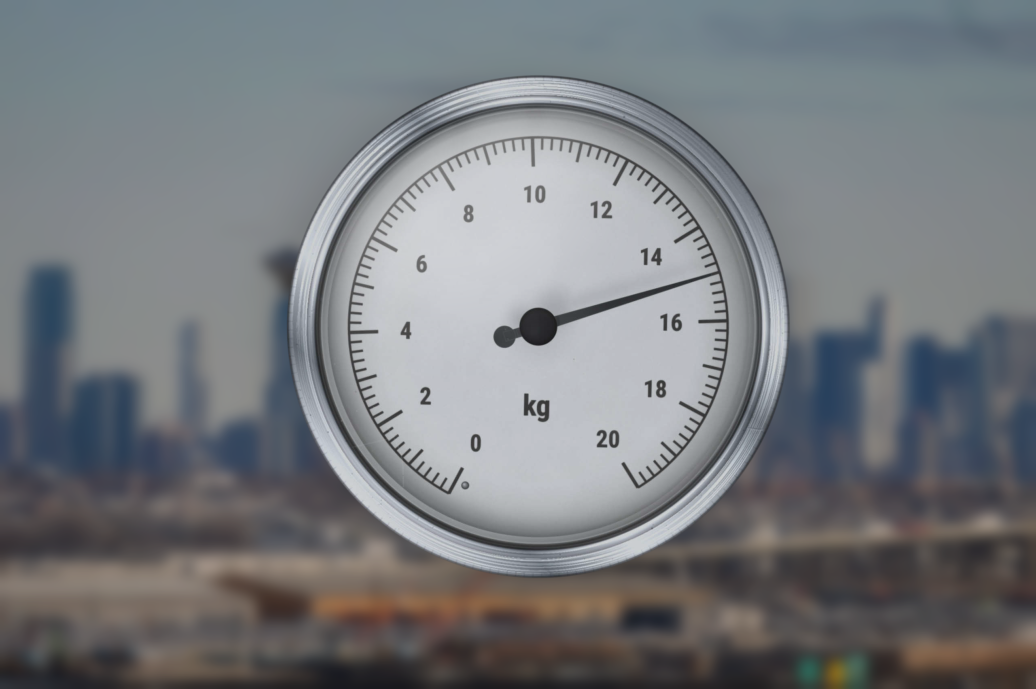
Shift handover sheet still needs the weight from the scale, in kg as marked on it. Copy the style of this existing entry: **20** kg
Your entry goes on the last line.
**15** kg
